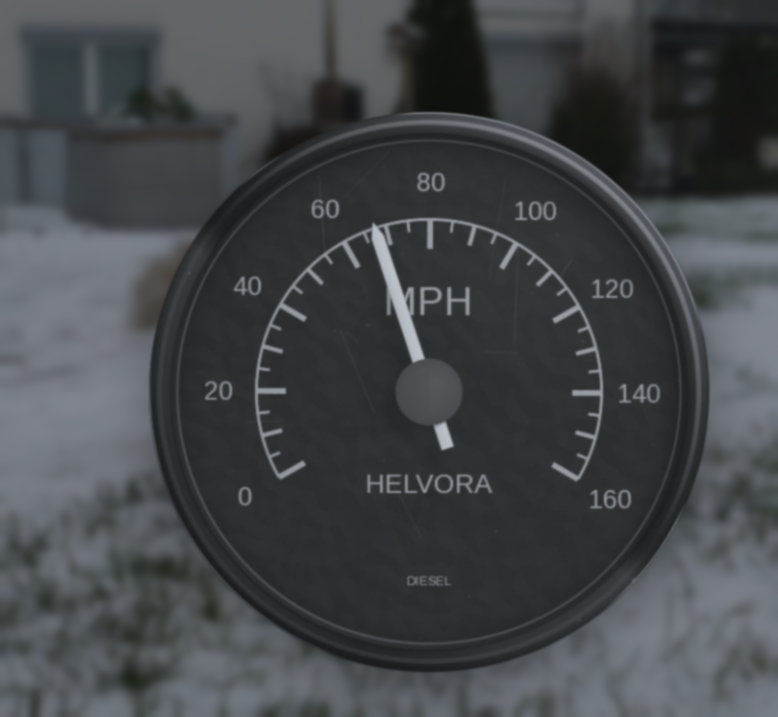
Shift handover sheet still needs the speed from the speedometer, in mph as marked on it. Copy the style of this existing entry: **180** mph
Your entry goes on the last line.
**67.5** mph
